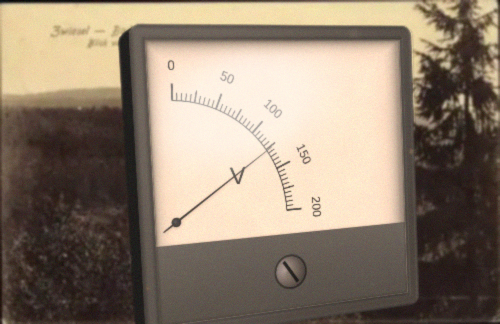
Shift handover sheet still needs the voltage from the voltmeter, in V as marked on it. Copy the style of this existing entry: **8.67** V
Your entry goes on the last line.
**125** V
